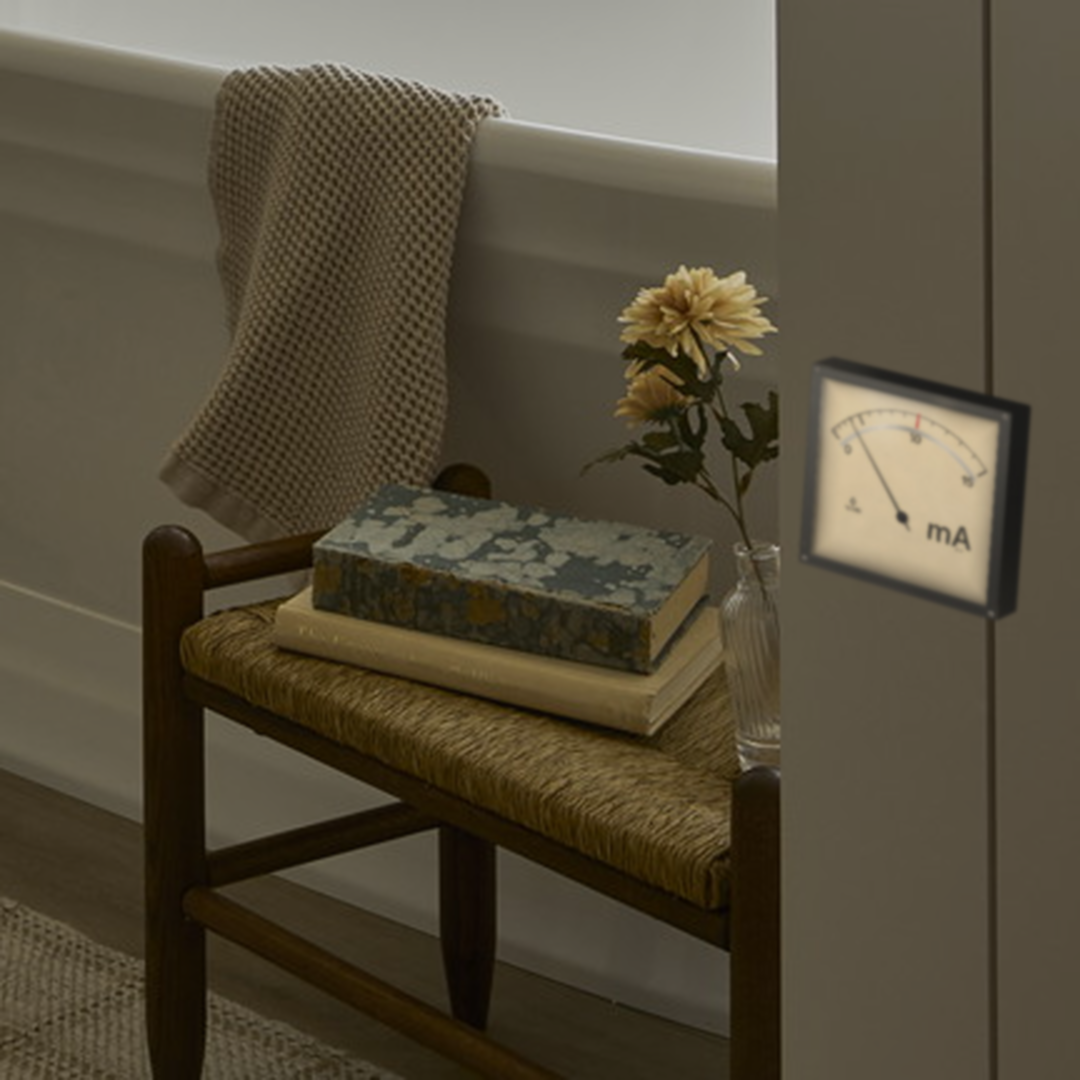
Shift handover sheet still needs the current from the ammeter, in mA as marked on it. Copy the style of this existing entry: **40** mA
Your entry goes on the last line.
**4** mA
